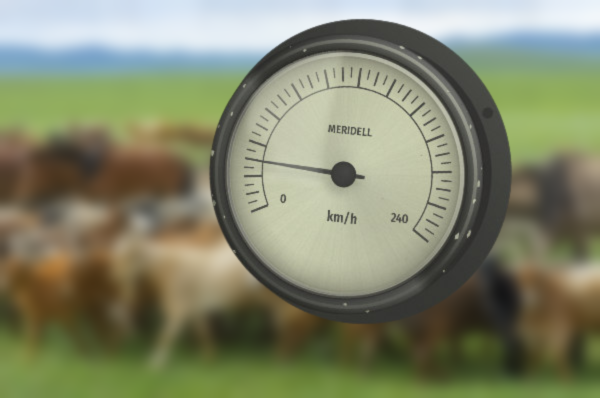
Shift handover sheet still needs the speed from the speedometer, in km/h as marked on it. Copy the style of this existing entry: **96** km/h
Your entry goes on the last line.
**30** km/h
